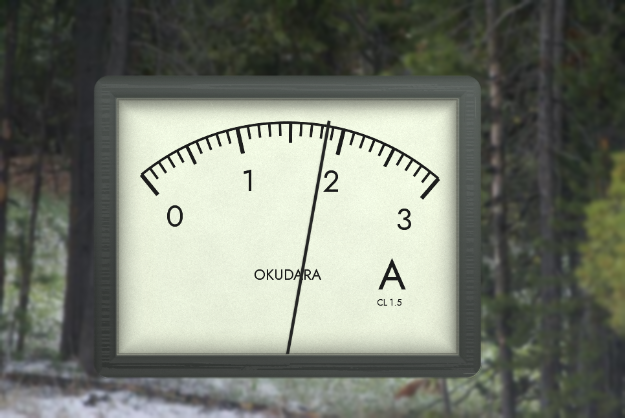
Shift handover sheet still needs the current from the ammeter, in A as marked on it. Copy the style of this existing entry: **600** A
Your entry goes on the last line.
**1.85** A
